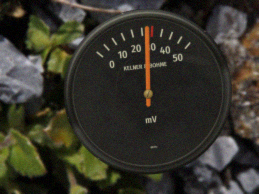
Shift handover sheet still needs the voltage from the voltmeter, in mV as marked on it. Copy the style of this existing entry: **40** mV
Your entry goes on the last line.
**27.5** mV
